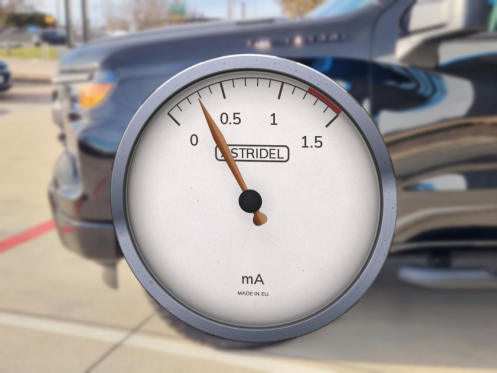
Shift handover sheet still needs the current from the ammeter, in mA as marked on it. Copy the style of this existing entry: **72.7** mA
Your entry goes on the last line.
**0.3** mA
